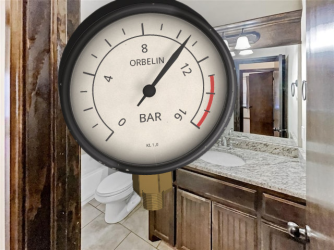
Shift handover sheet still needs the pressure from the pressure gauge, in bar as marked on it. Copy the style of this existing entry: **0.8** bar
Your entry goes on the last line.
**10.5** bar
